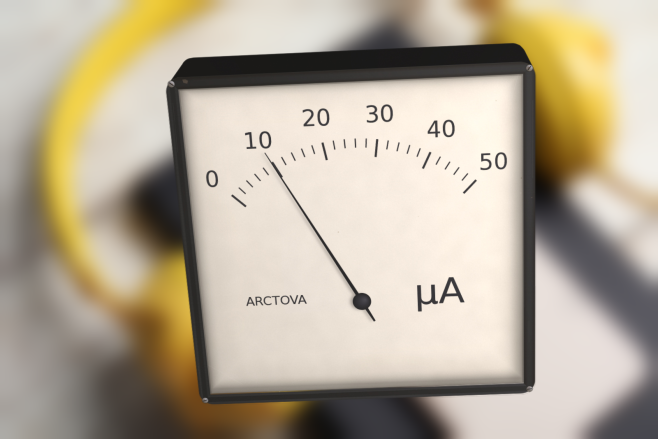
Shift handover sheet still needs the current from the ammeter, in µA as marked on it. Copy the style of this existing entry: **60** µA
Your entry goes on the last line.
**10** µA
